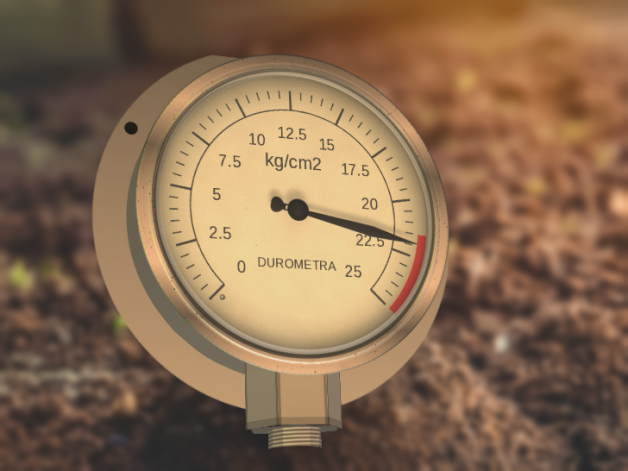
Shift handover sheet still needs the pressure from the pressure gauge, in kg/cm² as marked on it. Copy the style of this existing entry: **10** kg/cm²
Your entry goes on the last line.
**22** kg/cm²
